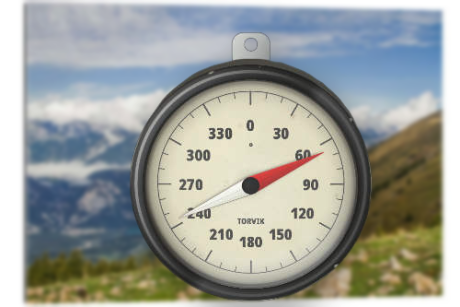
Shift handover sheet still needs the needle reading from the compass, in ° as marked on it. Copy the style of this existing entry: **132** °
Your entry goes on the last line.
**65** °
